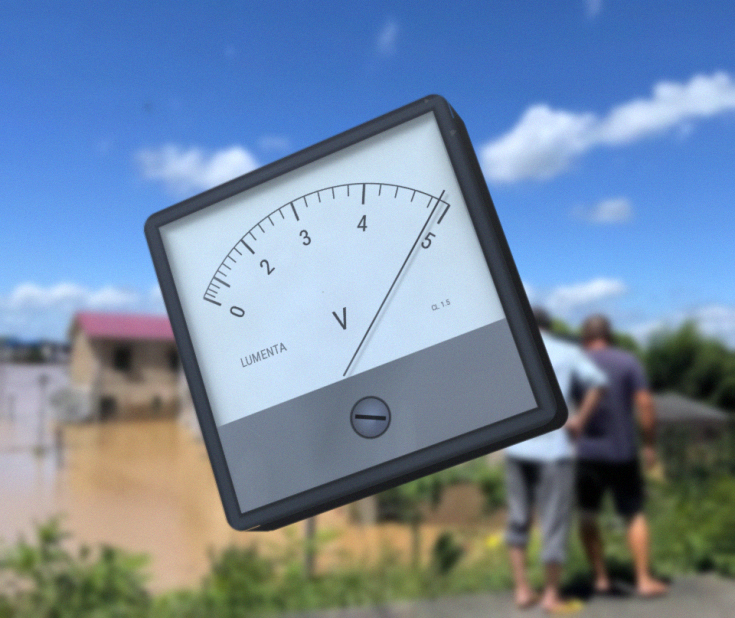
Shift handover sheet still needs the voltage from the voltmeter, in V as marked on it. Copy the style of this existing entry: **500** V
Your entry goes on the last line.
**4.9** V
